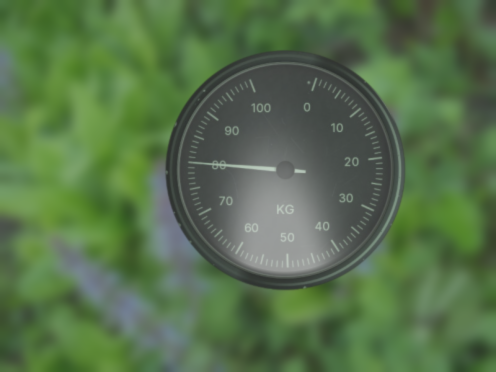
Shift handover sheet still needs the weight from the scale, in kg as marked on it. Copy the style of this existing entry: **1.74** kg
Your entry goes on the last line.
**80** kg
